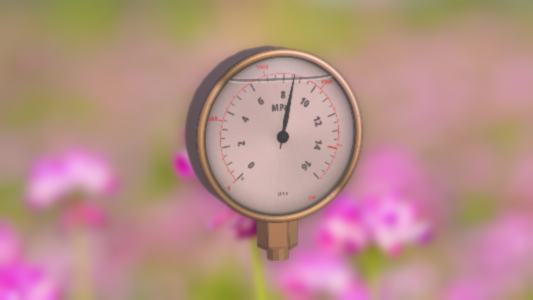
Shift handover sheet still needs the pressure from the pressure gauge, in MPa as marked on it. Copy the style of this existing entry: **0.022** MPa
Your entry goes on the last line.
**8.5** MPa
